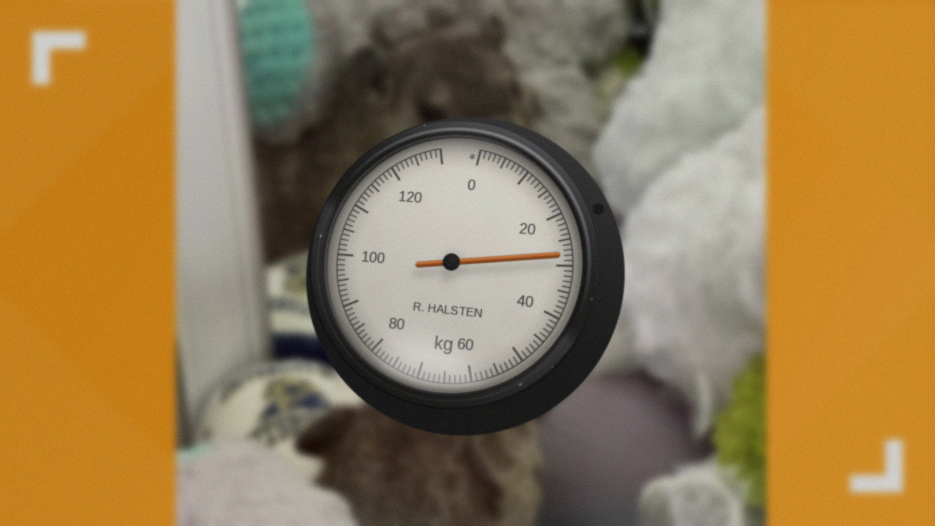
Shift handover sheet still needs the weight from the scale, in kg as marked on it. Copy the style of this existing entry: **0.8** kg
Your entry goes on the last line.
**28** kg
